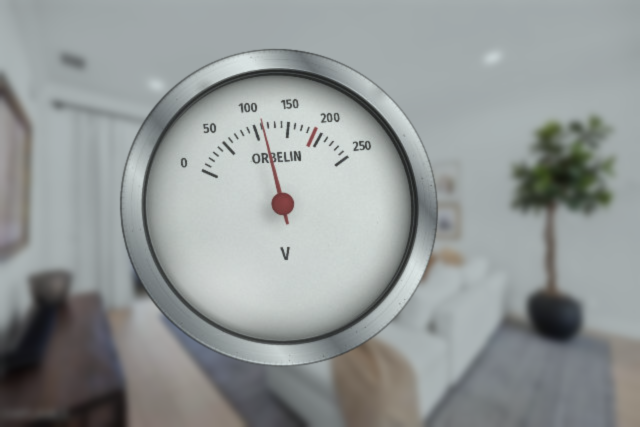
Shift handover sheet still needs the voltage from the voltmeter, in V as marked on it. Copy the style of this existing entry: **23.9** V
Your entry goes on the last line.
**110** V
